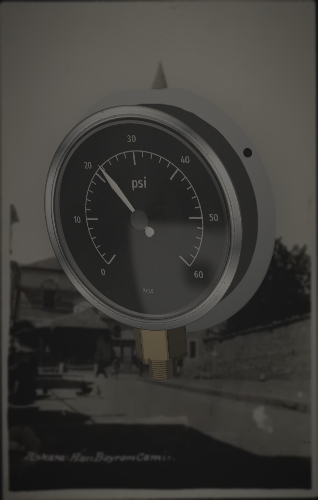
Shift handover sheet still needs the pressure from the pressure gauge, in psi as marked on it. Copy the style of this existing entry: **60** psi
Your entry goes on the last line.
**22** psi
